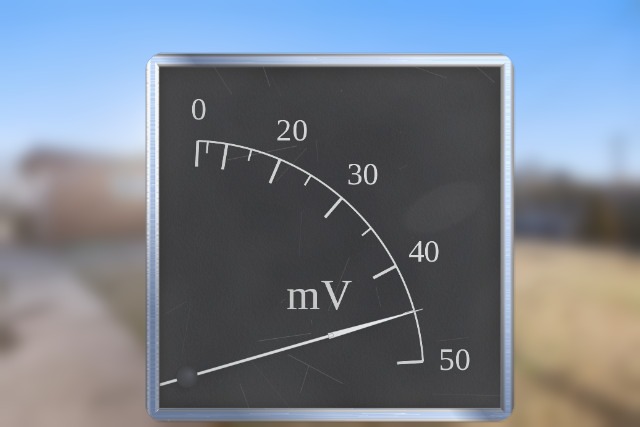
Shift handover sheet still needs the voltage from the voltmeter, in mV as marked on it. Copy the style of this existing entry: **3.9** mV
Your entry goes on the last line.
**45** mV
